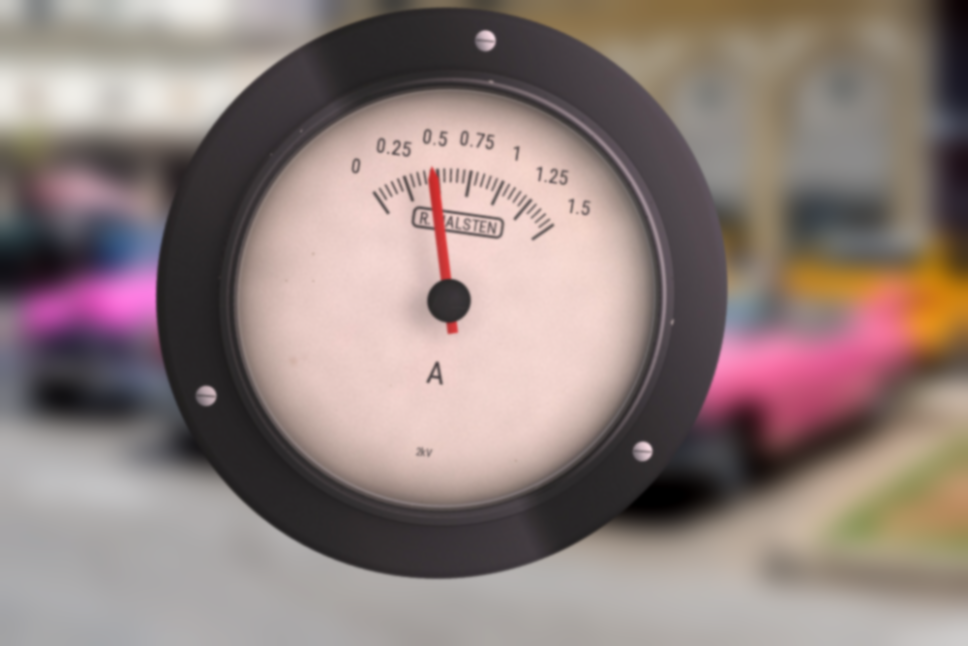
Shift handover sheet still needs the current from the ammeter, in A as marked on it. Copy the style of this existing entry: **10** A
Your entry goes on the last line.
**0.45** A
